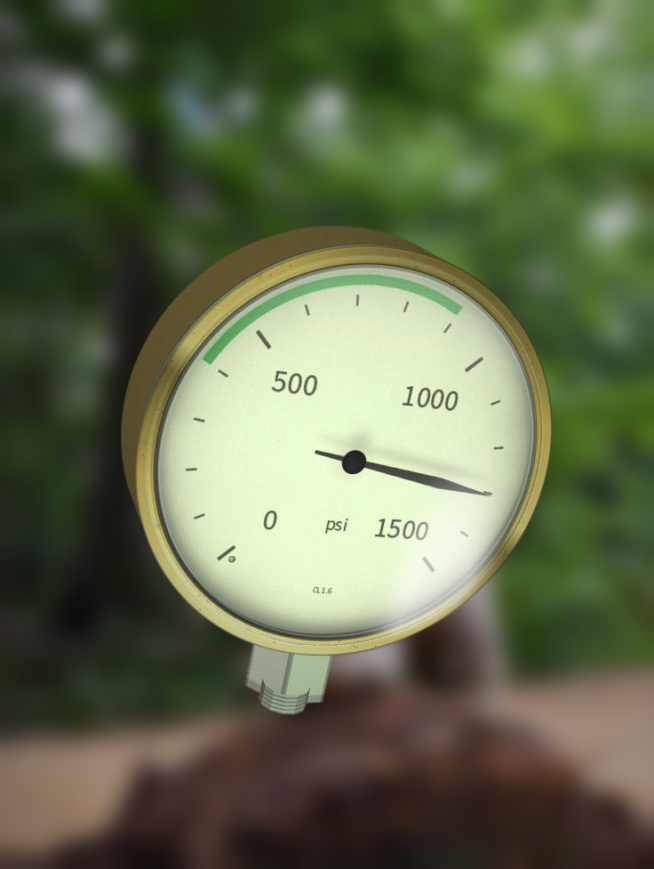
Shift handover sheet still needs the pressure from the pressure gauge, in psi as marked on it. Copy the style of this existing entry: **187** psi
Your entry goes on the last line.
**1300** psi
